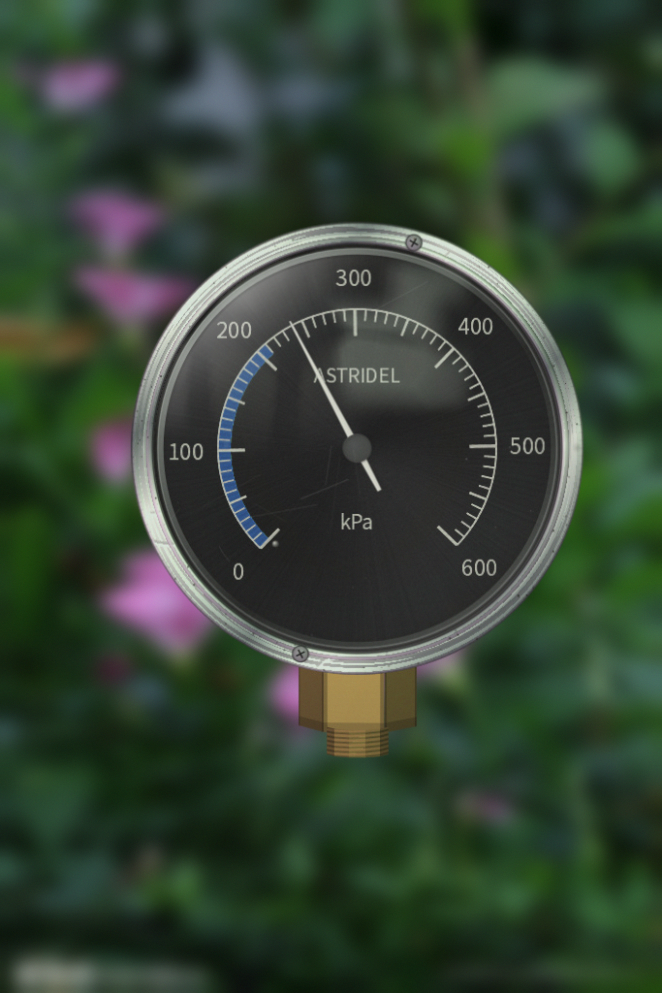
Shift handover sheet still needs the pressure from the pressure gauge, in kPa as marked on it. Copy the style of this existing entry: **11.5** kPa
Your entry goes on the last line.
**240** kPa
